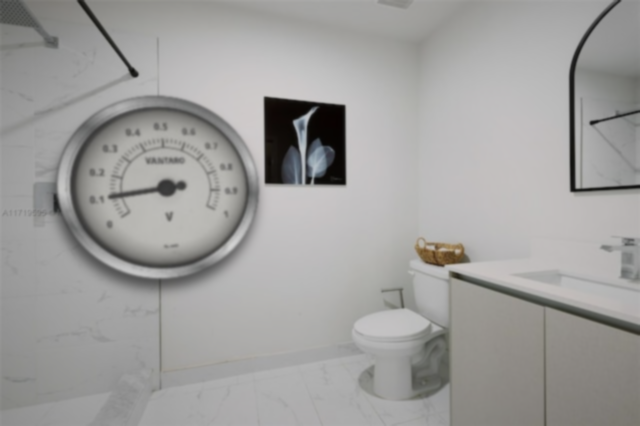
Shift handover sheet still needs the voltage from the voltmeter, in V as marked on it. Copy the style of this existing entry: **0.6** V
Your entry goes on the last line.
**0.1** V
